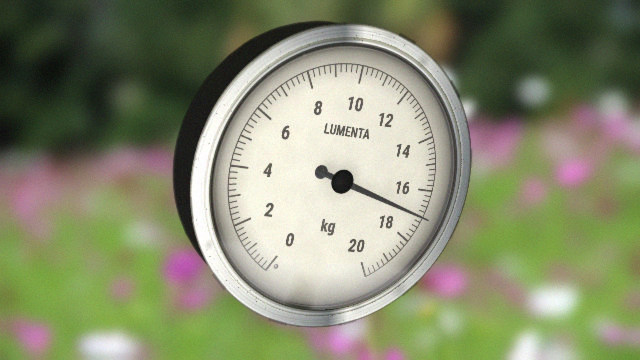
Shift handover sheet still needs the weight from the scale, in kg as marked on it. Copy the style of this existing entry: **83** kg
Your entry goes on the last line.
**17** kg
